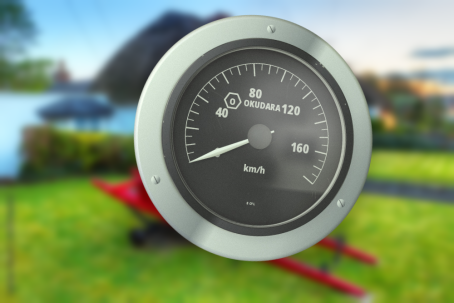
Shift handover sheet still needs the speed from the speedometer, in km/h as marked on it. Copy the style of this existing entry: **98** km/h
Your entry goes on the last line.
**0** km/h
